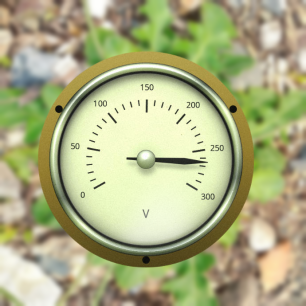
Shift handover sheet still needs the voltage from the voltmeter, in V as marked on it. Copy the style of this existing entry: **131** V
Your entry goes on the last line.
**265** V
